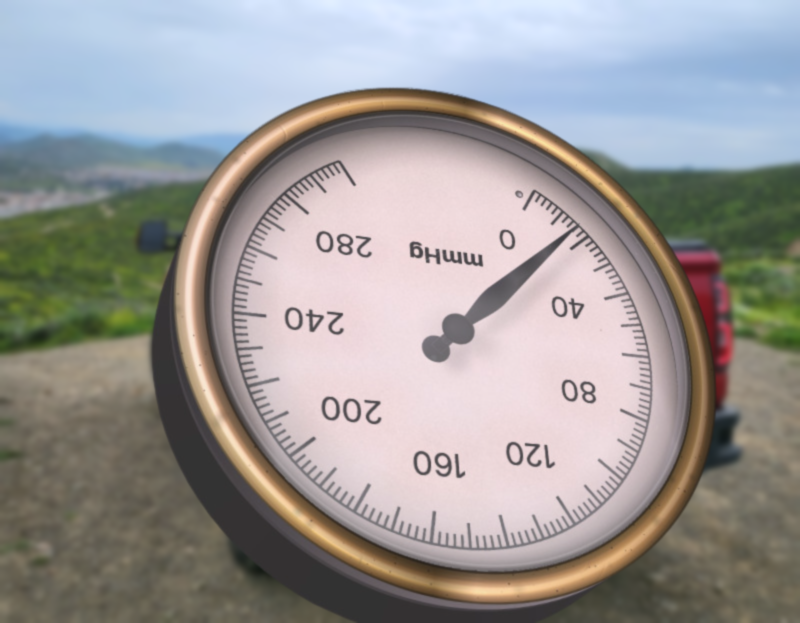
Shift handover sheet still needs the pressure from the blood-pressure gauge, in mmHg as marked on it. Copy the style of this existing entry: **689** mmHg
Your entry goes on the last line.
**16** mmHg
